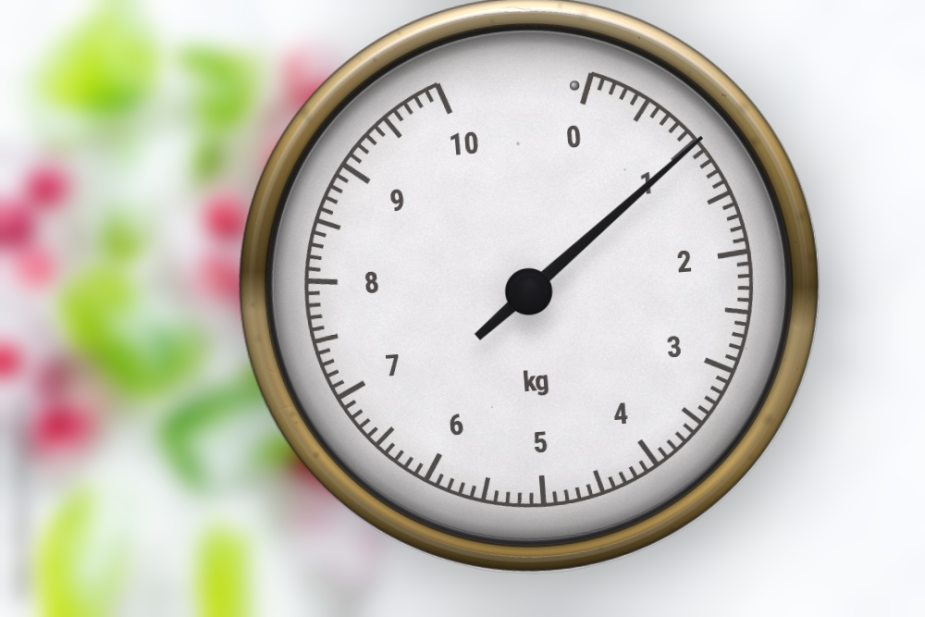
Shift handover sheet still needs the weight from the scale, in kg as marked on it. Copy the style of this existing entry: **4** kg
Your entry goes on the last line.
**1** kg
